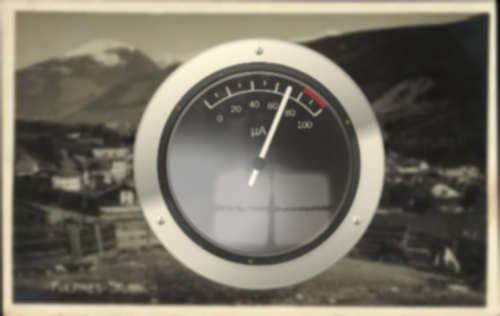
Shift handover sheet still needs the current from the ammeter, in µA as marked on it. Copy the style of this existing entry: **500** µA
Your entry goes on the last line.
**70** µA
